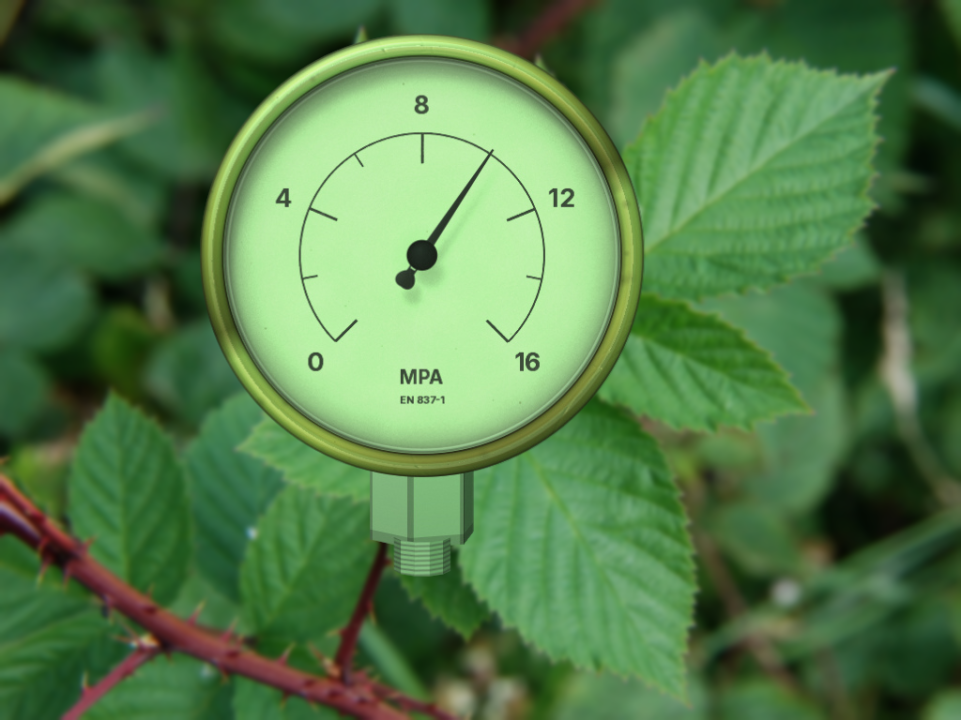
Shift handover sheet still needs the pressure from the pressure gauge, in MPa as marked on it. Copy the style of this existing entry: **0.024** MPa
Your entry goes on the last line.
**10** MPa
